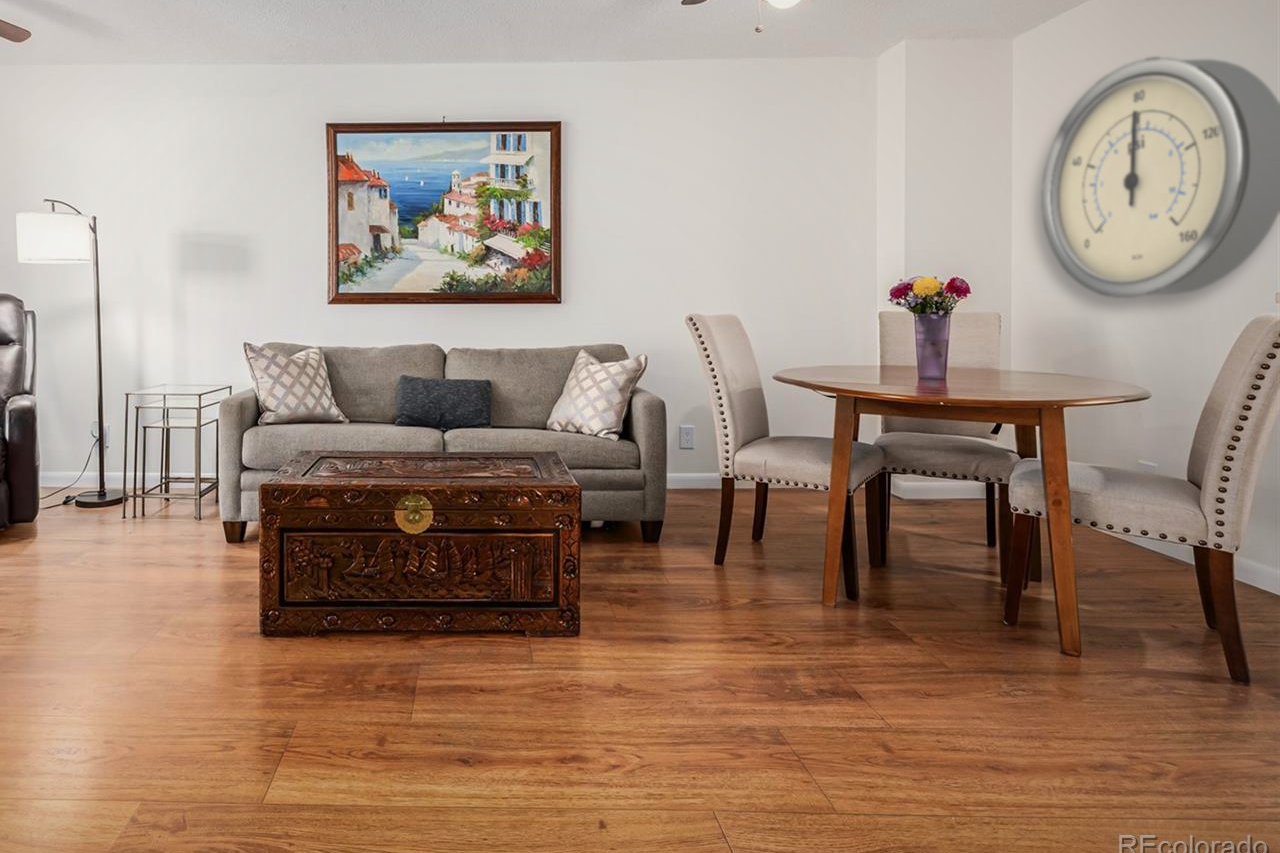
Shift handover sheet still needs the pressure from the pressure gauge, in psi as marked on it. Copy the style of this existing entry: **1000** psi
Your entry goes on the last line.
**80** psi
